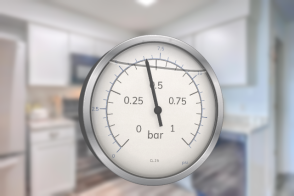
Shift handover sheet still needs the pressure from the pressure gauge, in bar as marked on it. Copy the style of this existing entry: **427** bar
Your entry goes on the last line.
**0.45** bar
